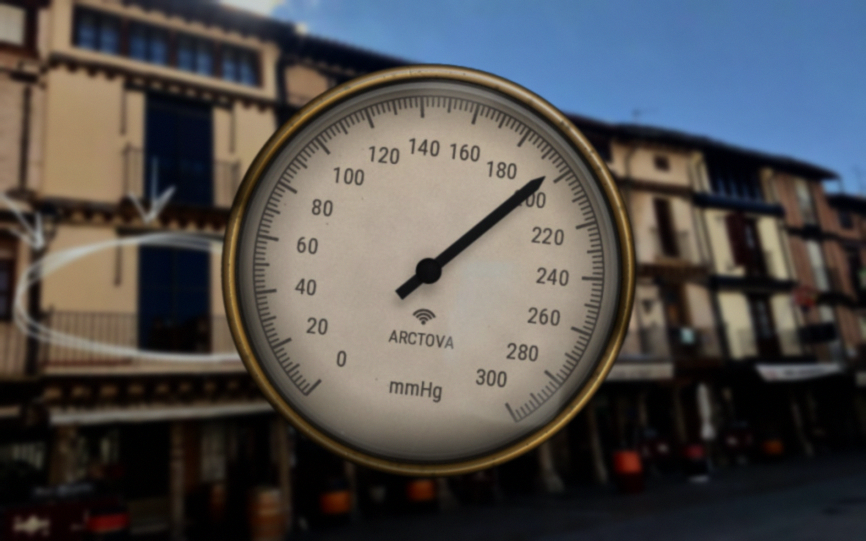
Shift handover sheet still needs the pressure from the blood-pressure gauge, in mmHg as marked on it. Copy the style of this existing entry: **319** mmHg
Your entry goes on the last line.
**196** mmHg
